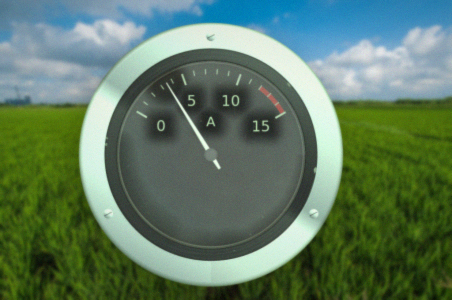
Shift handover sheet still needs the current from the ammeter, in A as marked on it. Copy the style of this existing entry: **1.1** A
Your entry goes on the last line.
**3.5** A
